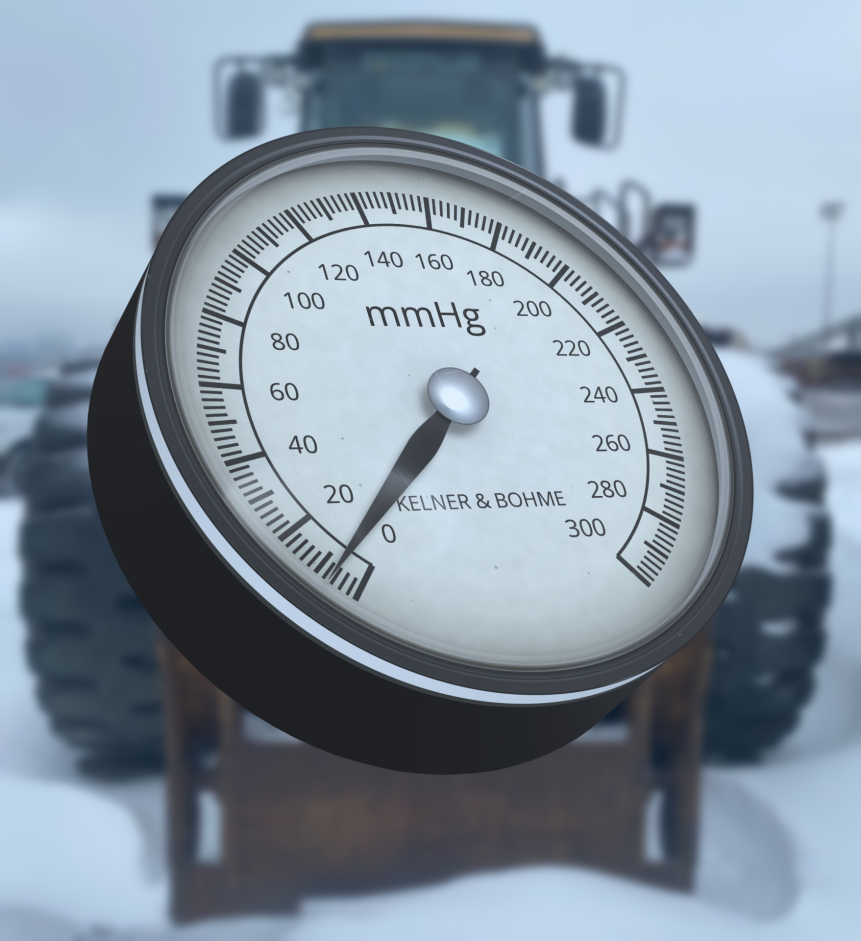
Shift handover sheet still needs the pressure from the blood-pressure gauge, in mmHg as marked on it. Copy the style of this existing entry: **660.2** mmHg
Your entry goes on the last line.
**7** mmHg
